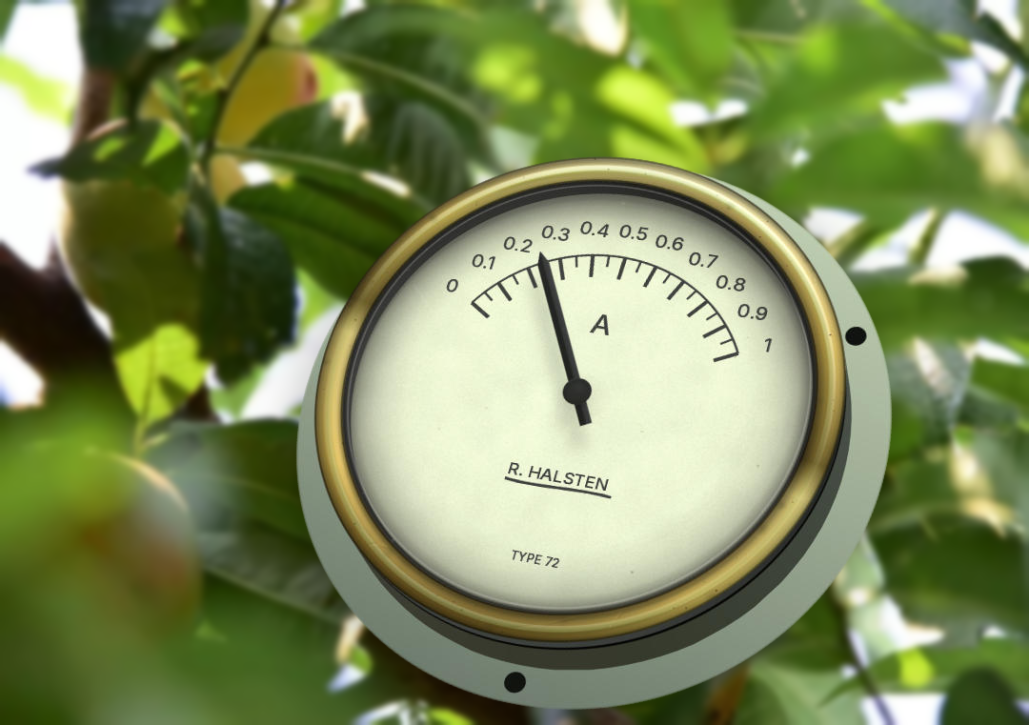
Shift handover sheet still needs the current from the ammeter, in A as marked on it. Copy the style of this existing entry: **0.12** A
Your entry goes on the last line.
**0.25** A
